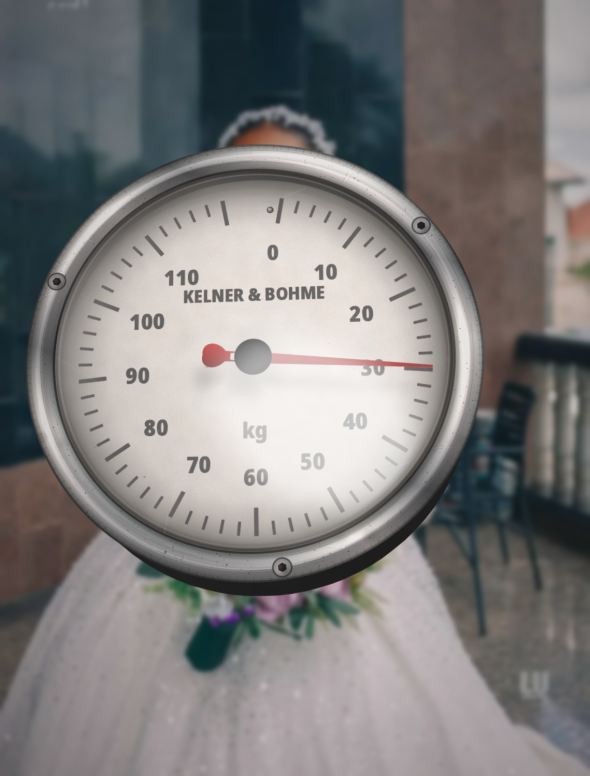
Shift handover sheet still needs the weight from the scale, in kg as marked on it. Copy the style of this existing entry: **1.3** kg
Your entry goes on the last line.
**30** kg
